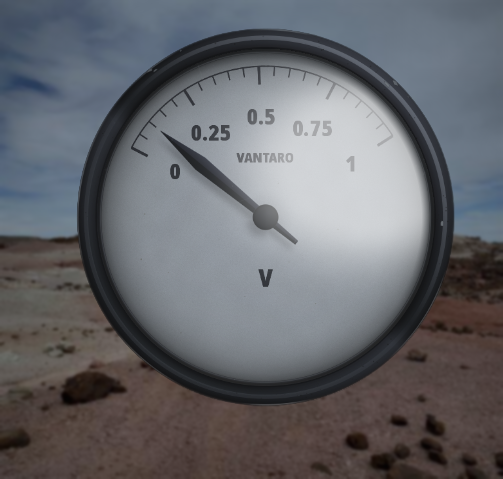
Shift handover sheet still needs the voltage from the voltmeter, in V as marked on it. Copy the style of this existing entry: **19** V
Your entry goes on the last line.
**0.1** V
